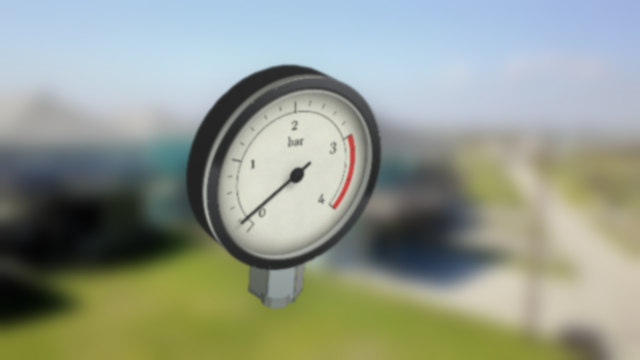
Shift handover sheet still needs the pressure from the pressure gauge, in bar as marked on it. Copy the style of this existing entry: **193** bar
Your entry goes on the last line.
**0.2** bar
